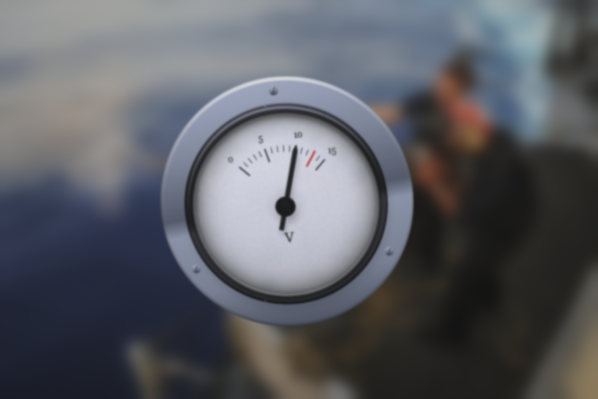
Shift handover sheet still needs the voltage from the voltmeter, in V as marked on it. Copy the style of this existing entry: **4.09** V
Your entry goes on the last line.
**10** V
